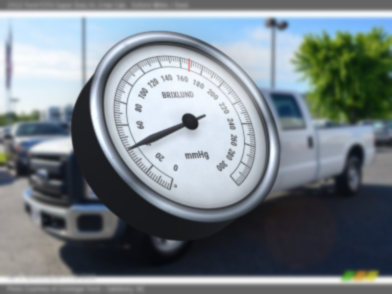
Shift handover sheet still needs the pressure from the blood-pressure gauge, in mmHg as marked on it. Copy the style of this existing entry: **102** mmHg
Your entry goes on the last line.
**40** mmHg
